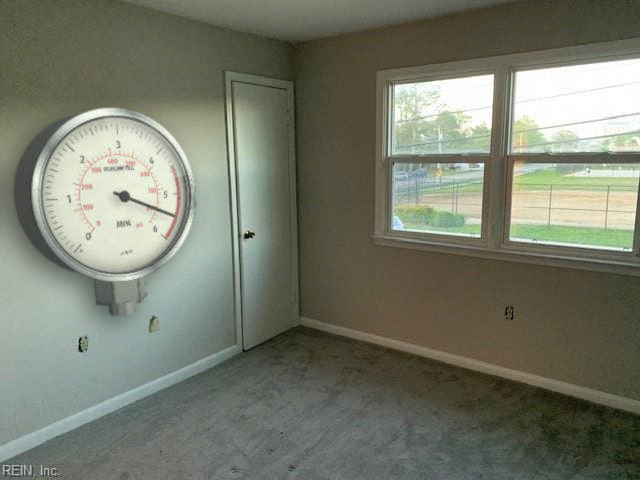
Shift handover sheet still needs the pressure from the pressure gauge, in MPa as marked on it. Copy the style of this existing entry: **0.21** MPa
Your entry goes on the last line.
**5.5** MPa
